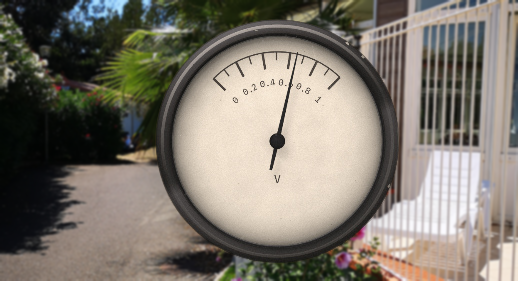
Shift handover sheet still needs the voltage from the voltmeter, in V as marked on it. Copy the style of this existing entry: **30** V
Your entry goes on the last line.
**0.65** V
